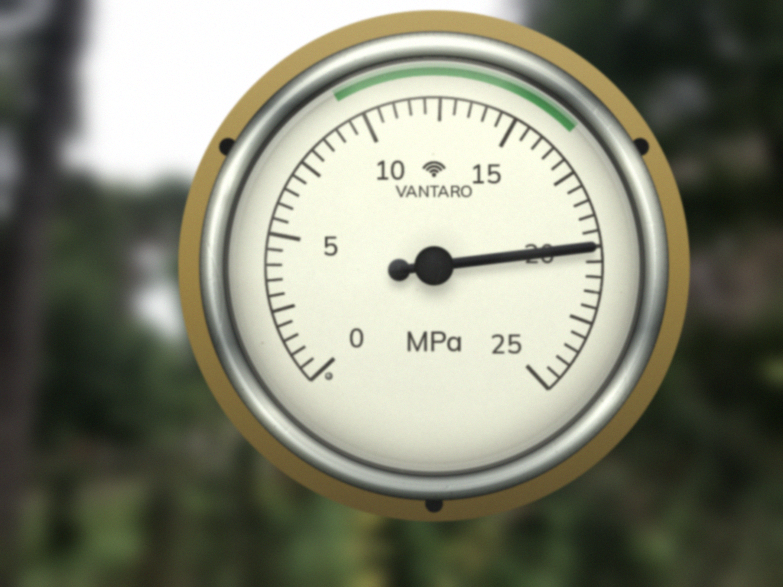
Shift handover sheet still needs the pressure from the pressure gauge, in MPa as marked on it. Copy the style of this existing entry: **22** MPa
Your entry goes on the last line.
**20** MPa
